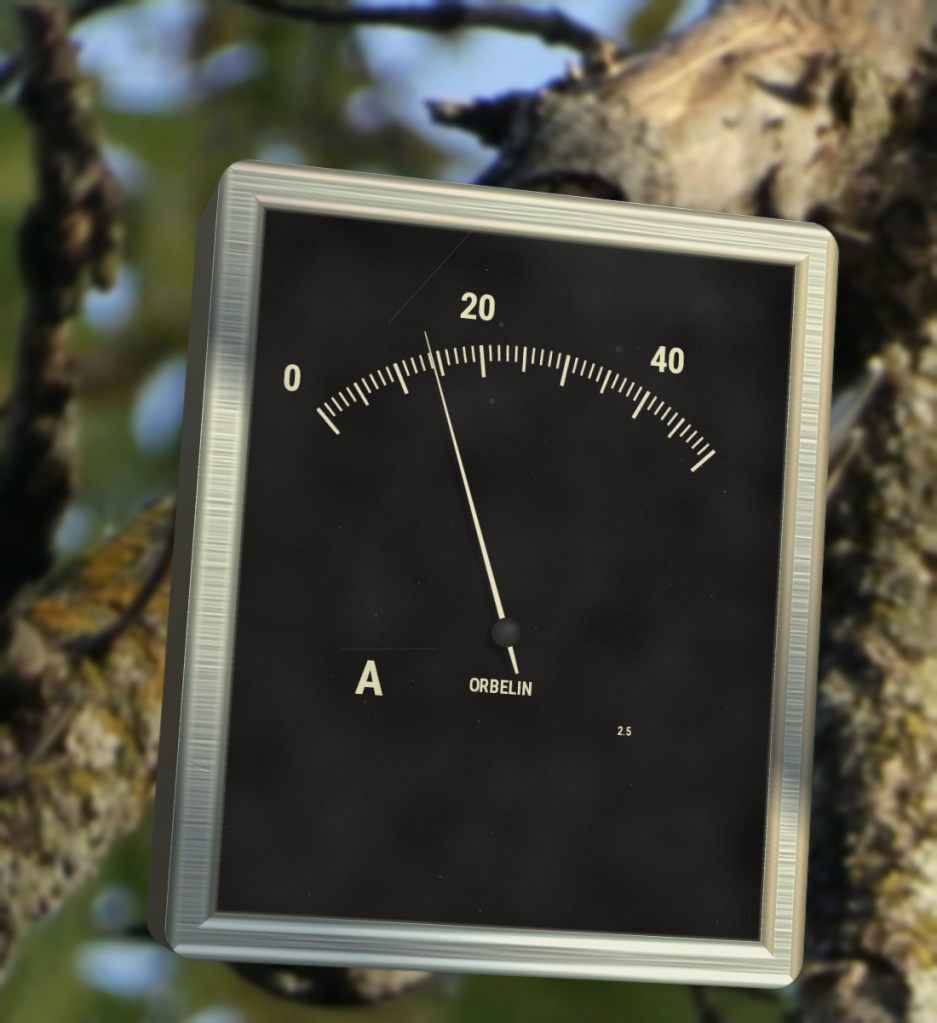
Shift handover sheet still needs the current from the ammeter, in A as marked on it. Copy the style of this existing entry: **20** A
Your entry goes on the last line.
**14** A
